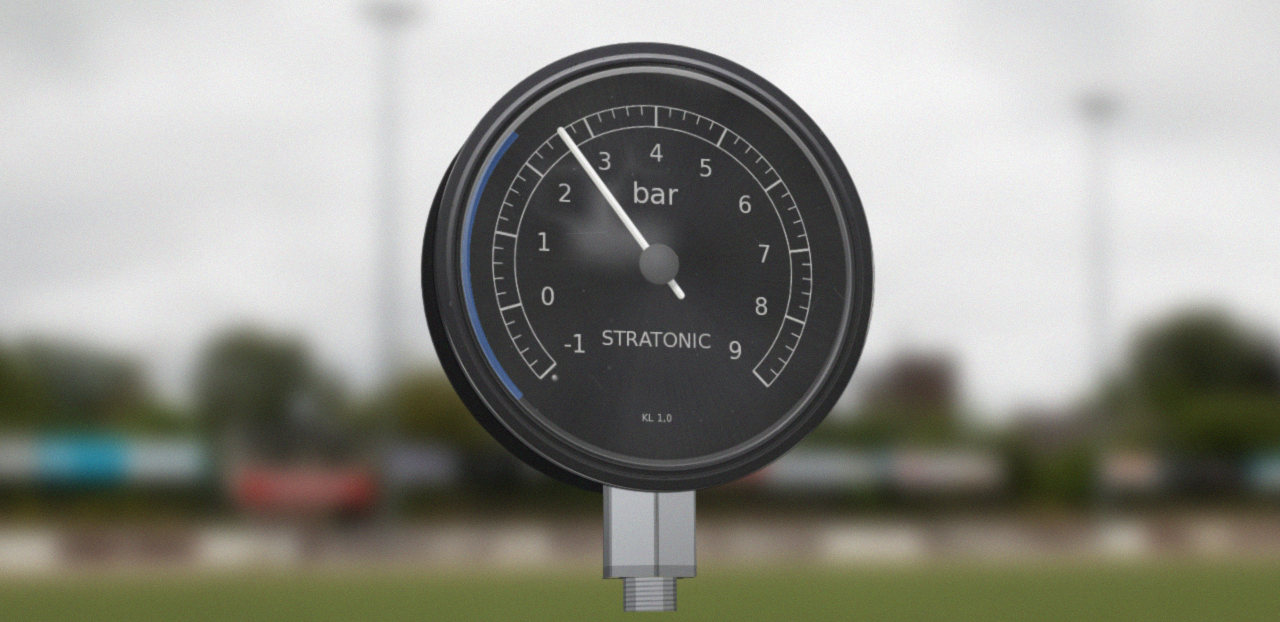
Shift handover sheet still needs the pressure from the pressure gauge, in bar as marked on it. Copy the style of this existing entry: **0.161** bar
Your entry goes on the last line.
**2.6** bar
